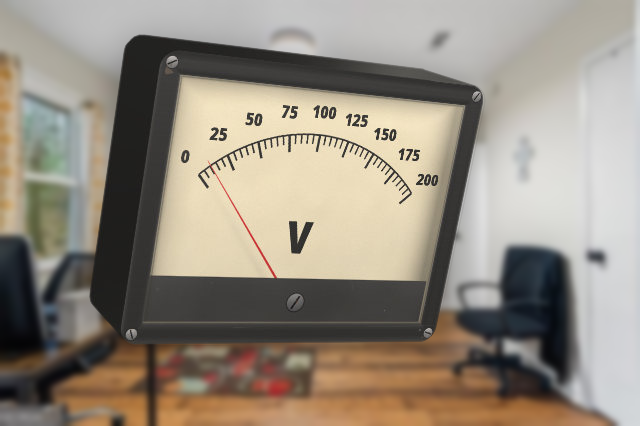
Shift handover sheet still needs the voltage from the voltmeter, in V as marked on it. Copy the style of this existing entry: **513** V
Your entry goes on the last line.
**10** V
